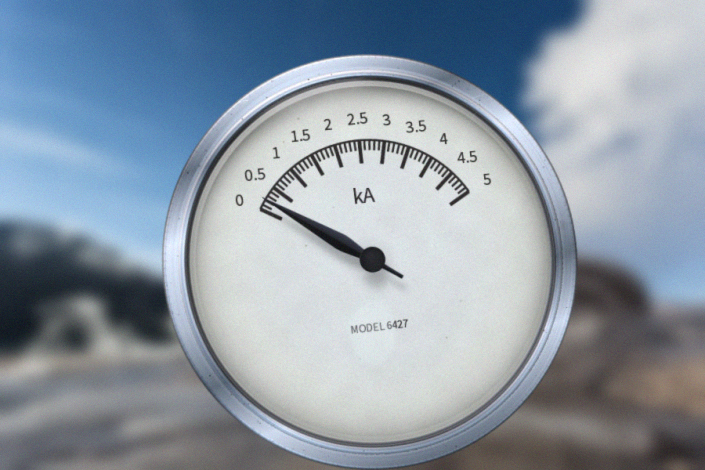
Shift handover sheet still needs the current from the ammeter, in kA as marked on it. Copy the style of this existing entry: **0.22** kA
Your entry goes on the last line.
**0.2** kA
